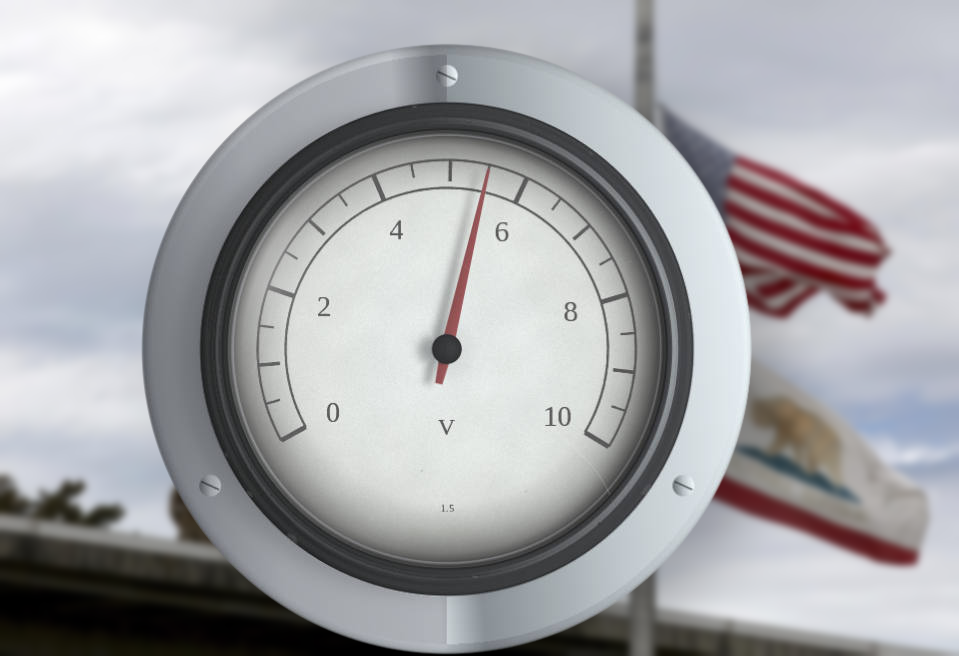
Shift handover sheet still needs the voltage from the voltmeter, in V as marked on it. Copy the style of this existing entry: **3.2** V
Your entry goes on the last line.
**5.5** V
